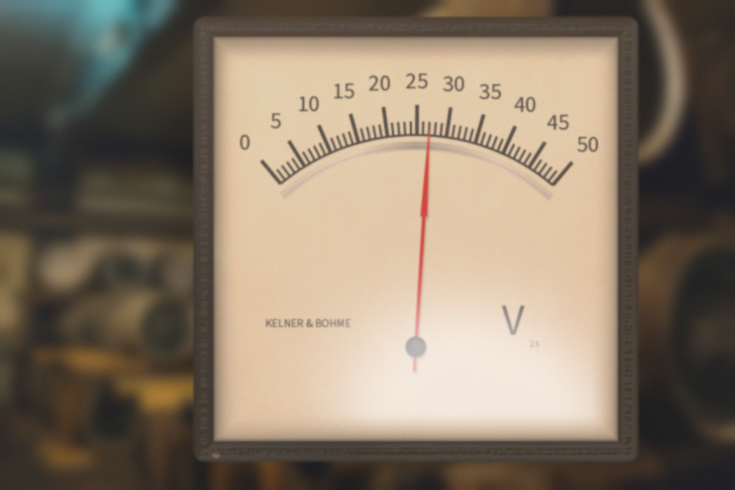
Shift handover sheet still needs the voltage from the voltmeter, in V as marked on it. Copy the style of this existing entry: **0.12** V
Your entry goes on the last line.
**27** V
